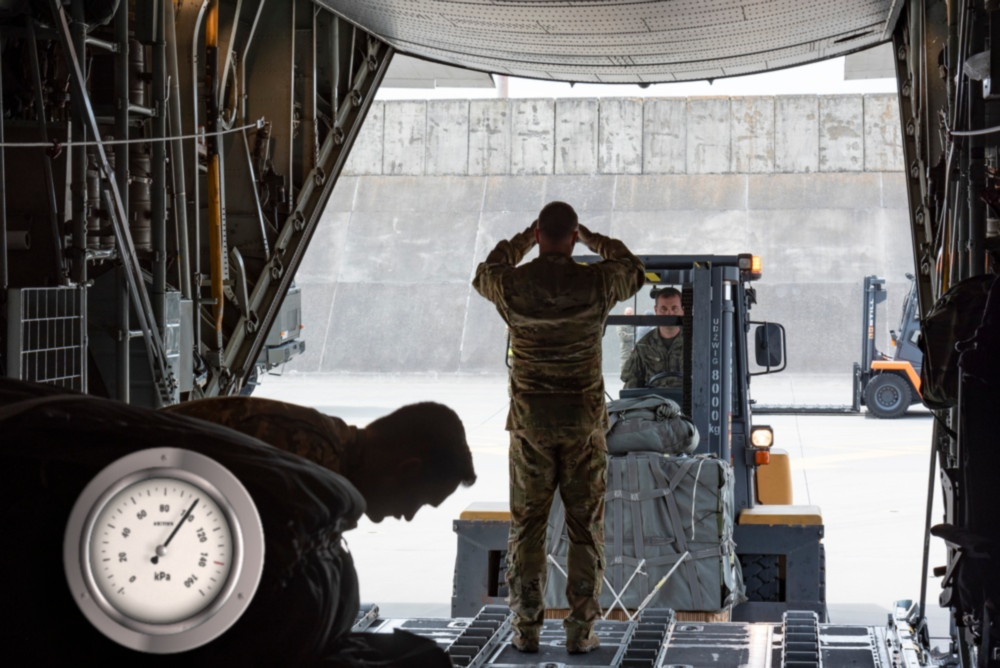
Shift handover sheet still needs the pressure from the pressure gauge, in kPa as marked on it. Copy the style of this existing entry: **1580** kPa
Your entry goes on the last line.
**100** kPa
